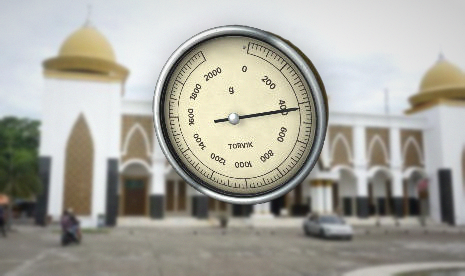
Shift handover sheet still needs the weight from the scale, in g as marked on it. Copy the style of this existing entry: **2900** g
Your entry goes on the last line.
**420** g
